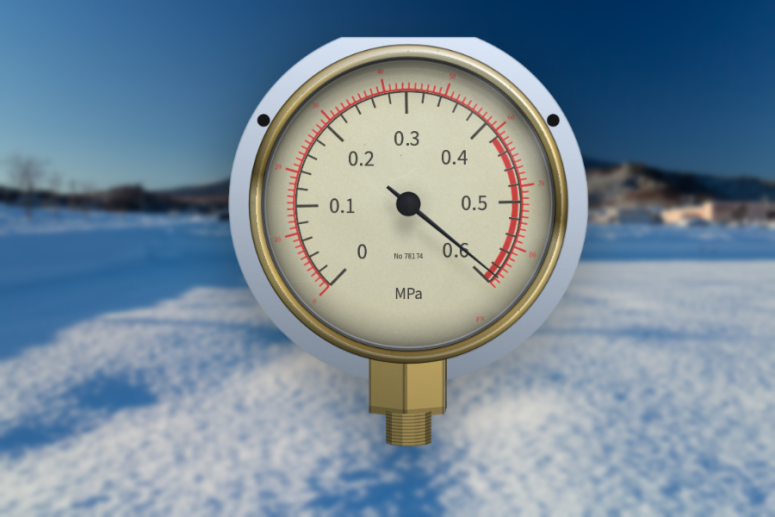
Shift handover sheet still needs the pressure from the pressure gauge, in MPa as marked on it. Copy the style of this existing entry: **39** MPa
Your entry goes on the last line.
**0.59** MPa
